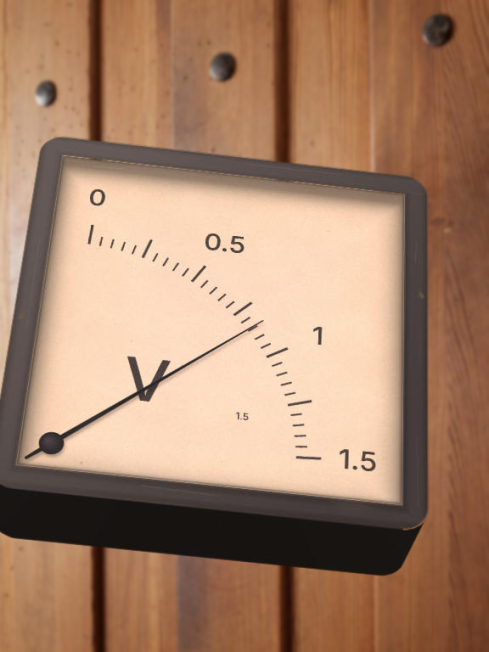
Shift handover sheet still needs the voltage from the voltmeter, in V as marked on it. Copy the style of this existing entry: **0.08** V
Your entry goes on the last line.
**0.85** V
